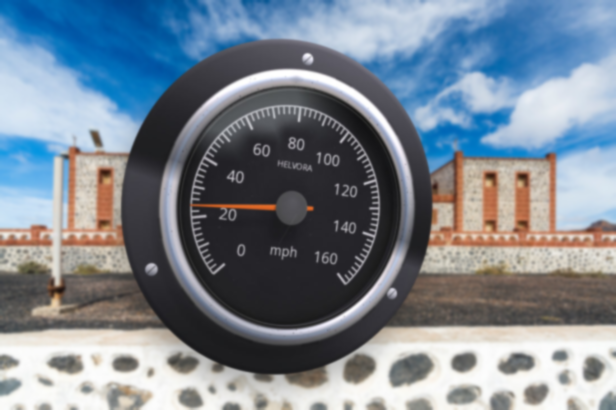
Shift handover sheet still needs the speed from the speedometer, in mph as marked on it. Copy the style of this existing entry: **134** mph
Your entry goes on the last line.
**24** mph
